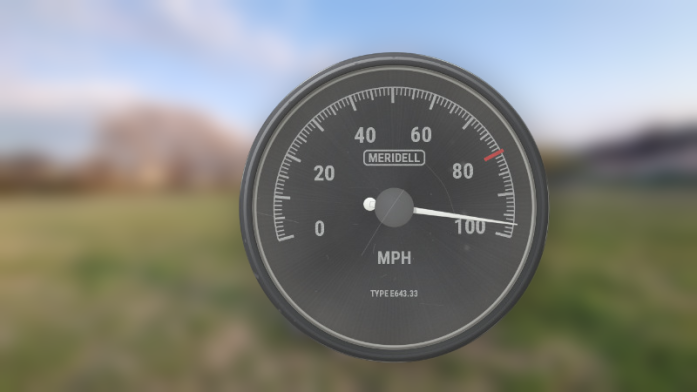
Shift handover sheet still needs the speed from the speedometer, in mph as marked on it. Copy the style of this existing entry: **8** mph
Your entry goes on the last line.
**97** mph
